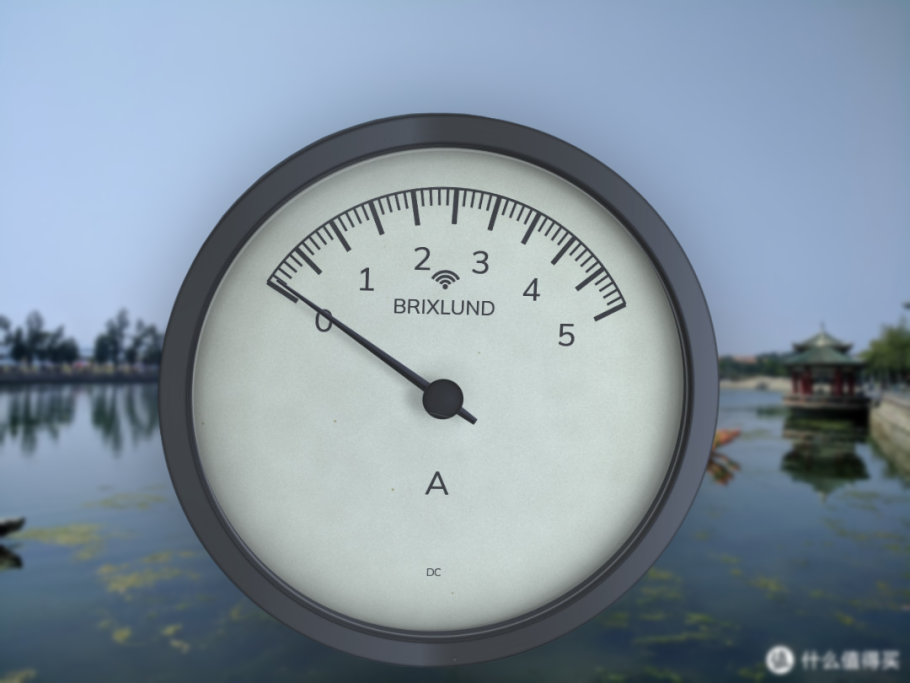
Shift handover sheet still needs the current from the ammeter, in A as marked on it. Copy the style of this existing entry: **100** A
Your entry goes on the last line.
**0.1** A
